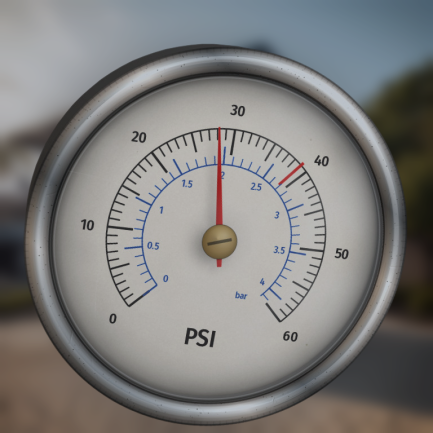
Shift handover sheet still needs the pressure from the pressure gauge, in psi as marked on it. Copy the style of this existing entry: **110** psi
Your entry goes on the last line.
**28** psi
